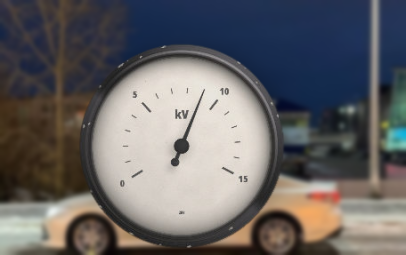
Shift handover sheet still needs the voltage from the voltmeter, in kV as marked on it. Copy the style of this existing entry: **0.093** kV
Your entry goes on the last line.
**9** kV
